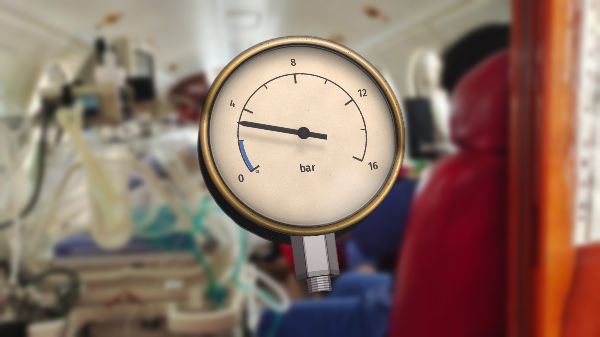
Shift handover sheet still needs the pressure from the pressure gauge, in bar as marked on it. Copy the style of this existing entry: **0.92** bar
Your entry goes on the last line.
**3** bar
